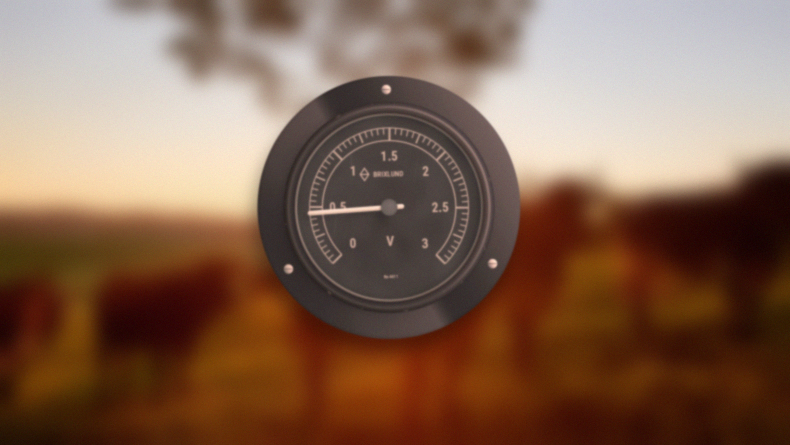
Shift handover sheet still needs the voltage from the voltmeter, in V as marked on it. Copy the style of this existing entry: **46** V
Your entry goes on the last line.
**0.45** V
